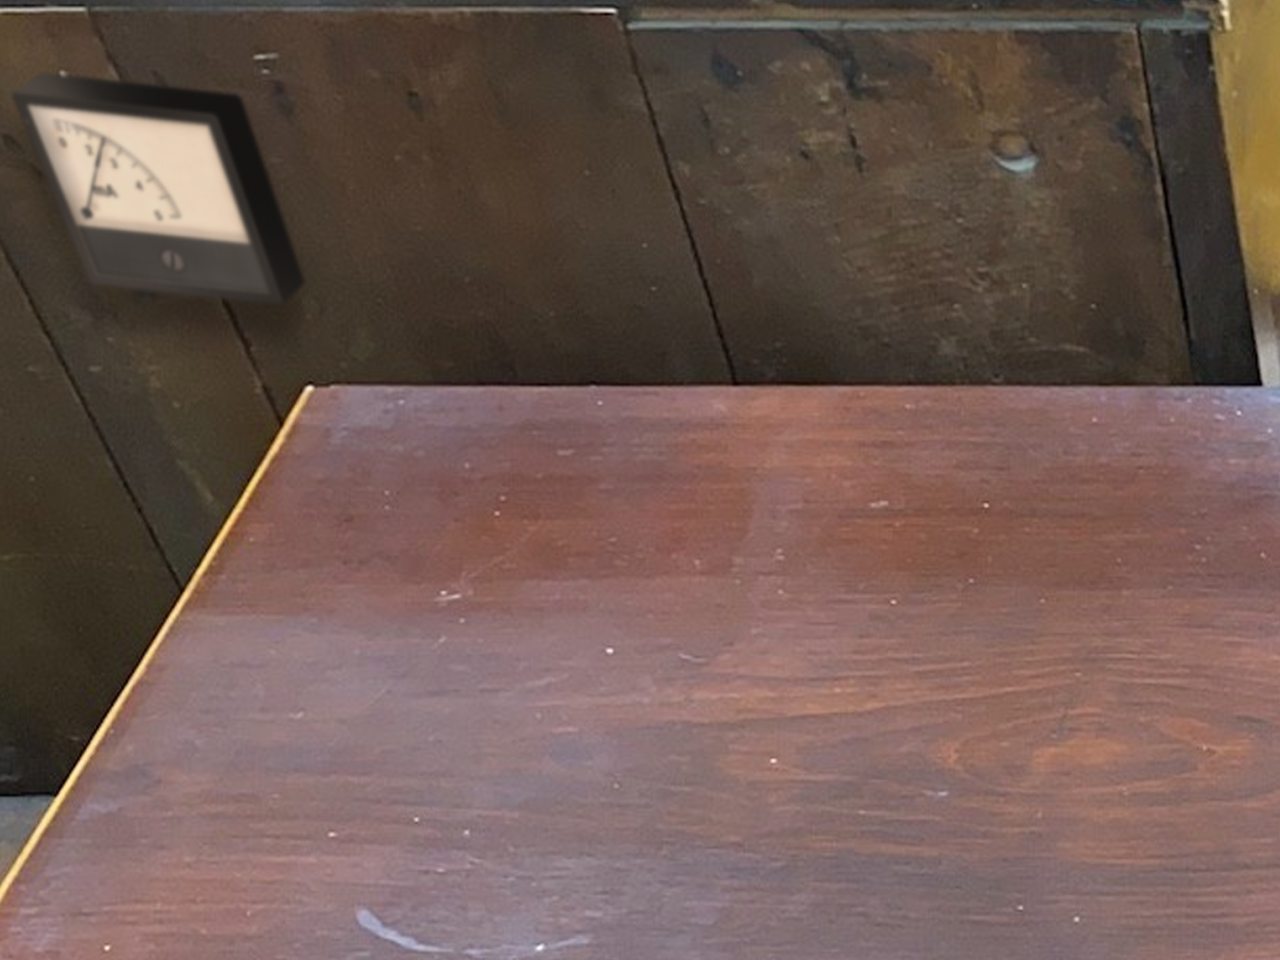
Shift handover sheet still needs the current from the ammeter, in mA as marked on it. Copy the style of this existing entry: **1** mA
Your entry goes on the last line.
**2.5** mA
